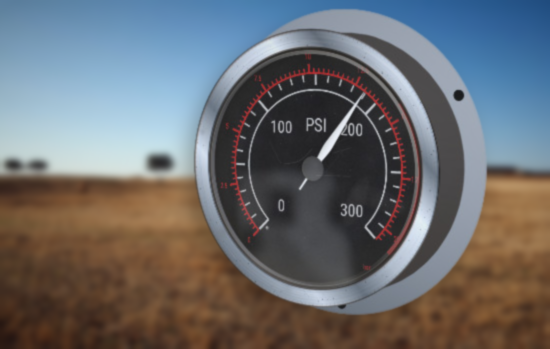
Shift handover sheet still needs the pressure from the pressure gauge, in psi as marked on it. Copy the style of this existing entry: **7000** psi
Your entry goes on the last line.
**190** psi
